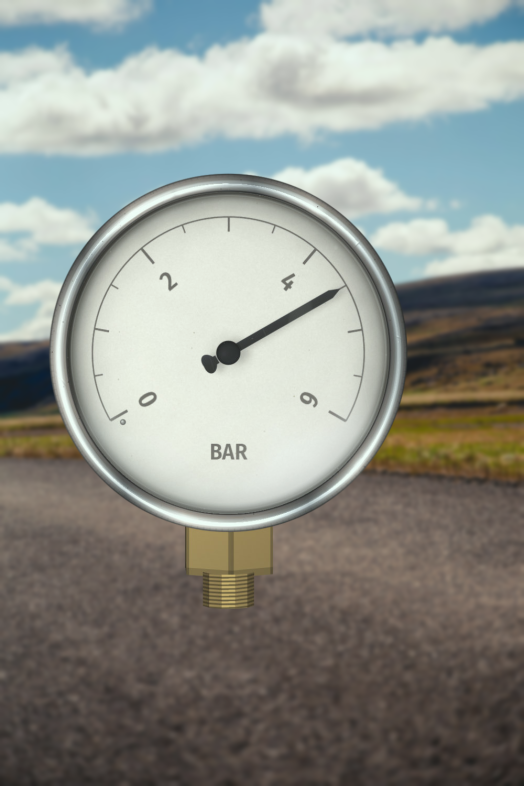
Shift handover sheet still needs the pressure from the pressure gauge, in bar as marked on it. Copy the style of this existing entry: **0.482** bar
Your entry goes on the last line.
**4.5** bar
